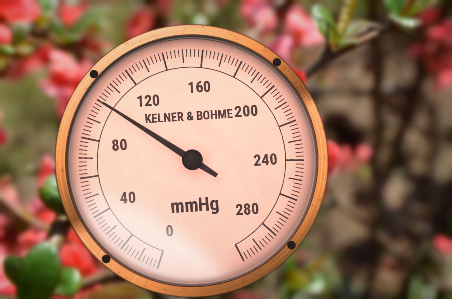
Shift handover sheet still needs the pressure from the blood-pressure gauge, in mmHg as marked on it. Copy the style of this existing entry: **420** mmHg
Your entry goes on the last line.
**100** mmHg
